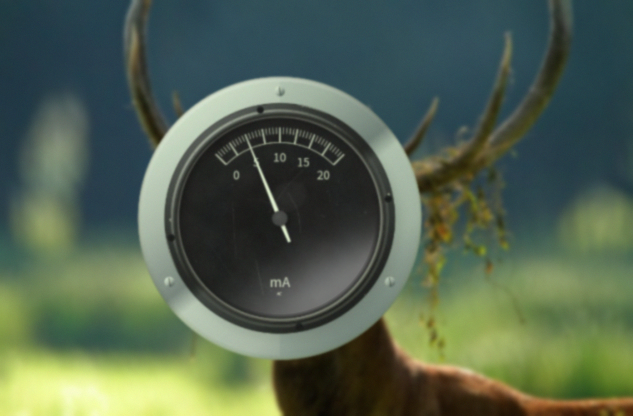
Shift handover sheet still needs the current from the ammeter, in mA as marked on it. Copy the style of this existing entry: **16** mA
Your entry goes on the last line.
**5** mA
